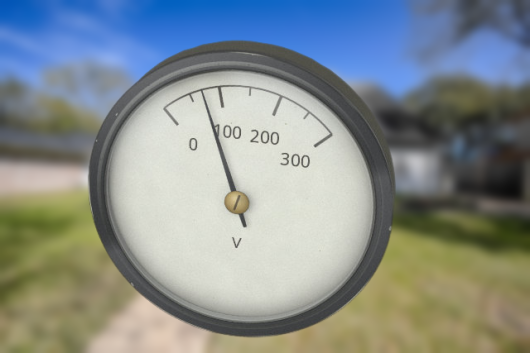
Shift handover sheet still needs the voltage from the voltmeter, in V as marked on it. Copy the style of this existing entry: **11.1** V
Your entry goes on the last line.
**75** V
